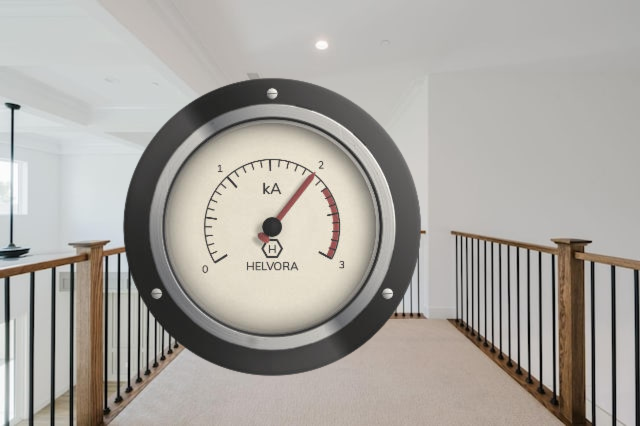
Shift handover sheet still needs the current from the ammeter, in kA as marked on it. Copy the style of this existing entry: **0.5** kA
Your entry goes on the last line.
**2** kA
